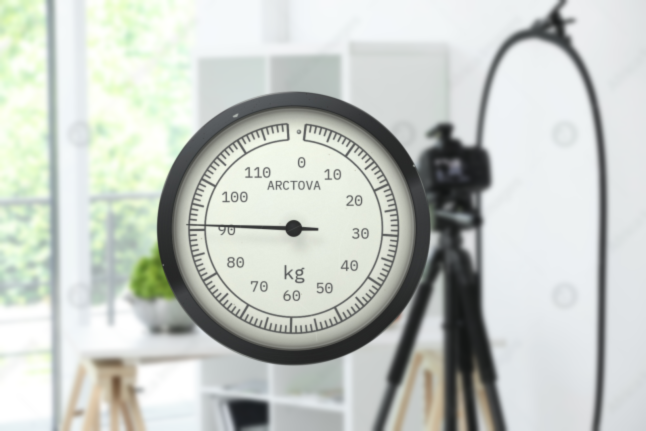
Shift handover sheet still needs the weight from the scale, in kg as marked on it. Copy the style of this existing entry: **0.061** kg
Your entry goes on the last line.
**91** kg
